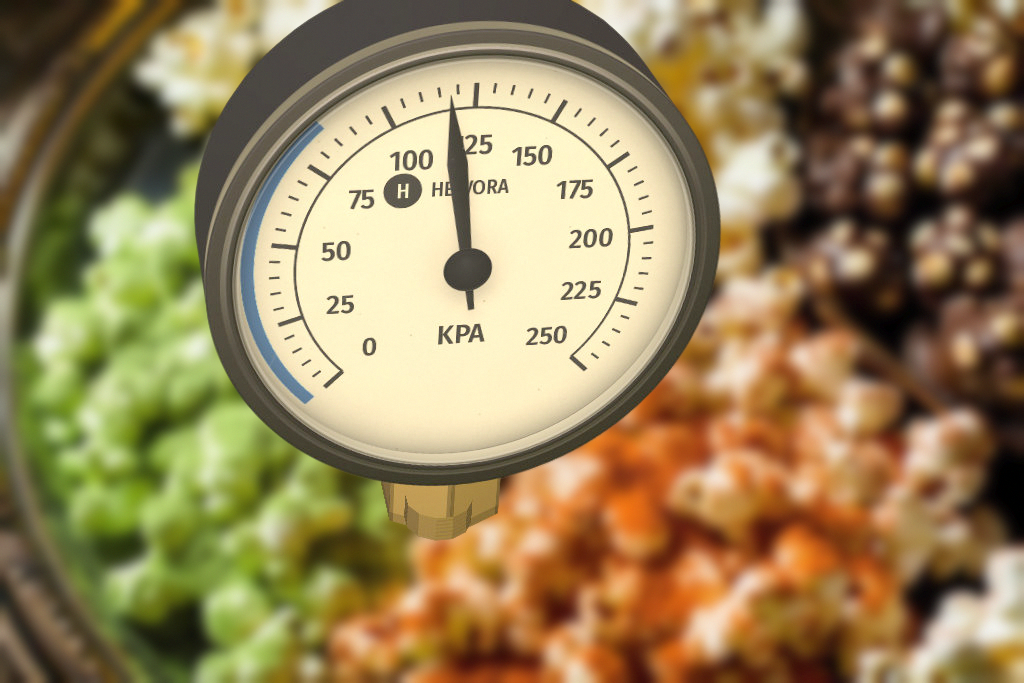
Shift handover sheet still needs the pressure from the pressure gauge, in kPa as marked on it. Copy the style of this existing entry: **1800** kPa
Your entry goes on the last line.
**117.5** kPa
